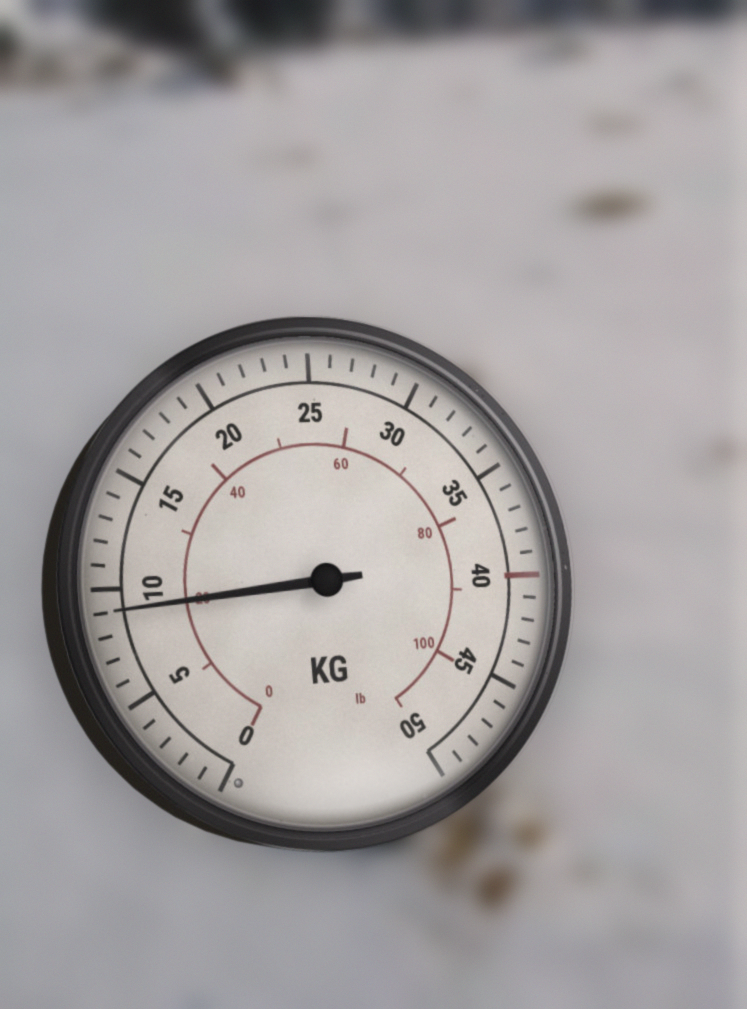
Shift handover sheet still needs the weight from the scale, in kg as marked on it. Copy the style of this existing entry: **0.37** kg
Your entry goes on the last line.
**9** kg
